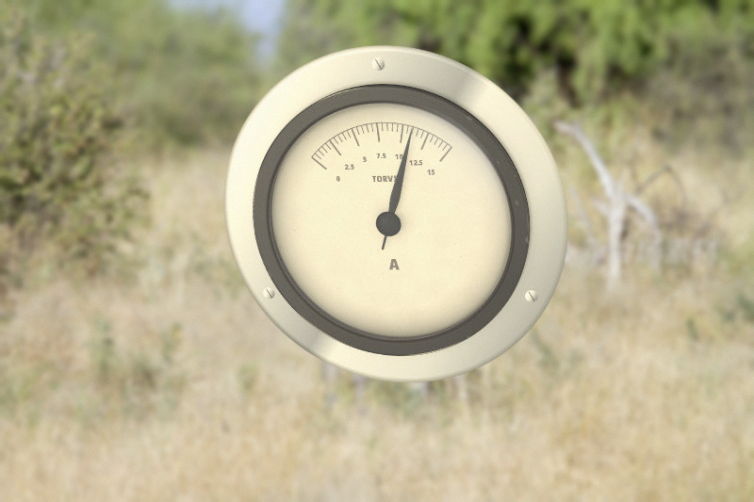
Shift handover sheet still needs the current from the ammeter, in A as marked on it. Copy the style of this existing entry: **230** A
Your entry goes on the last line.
**11** A
